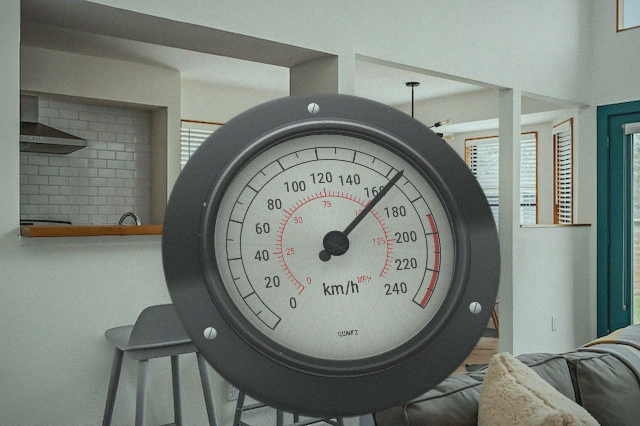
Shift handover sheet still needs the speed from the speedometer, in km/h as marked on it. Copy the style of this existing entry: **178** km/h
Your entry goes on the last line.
**165** km/h
